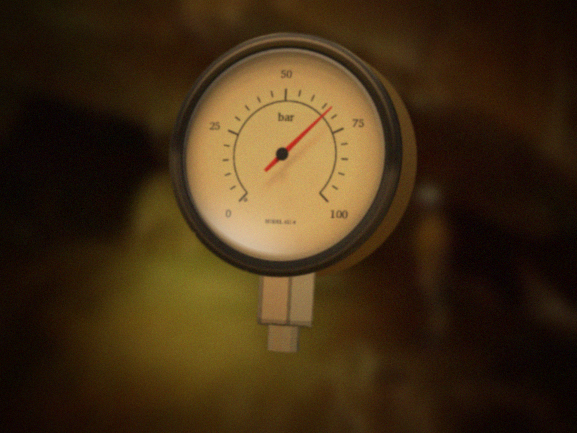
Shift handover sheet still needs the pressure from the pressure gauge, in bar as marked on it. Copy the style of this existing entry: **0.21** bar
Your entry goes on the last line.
**67.5** bar
